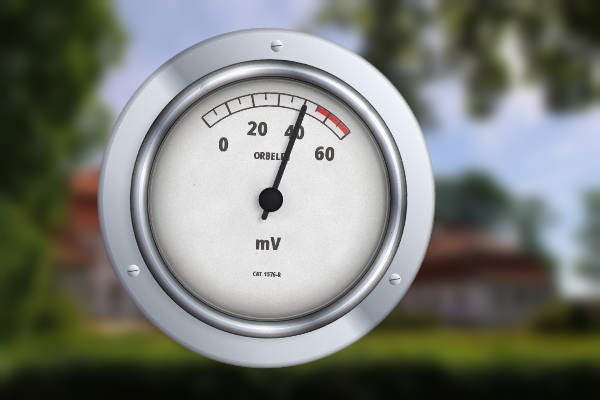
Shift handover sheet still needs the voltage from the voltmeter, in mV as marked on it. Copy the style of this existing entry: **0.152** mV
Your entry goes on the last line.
**40** mV
